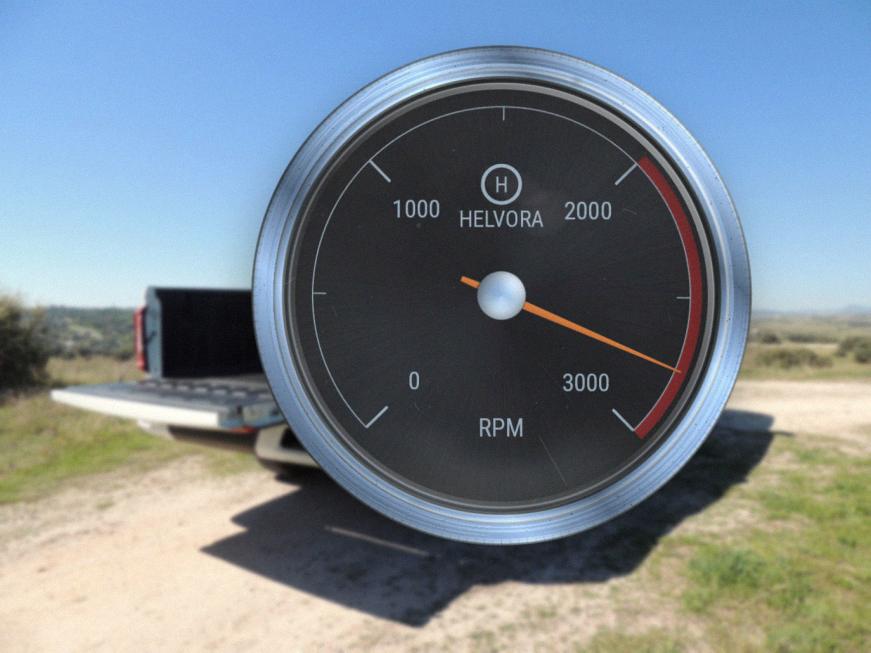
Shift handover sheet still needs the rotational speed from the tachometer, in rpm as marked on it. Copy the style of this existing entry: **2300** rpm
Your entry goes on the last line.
**2750** rpm
